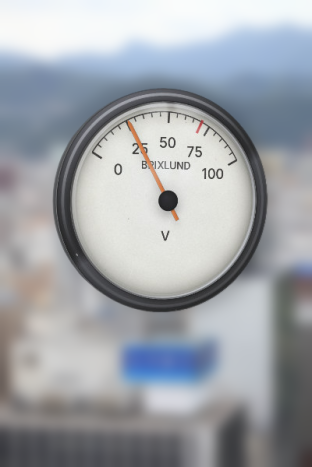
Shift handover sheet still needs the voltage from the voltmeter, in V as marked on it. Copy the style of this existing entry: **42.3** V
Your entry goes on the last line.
**25** V
